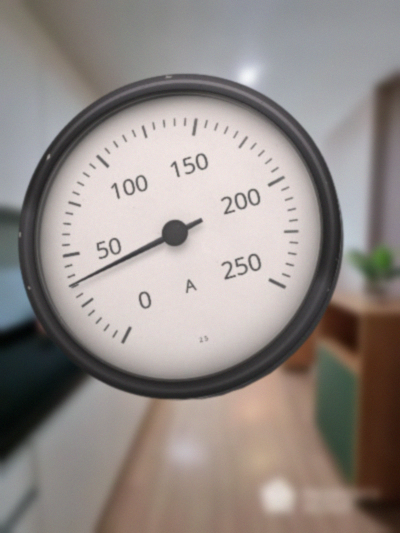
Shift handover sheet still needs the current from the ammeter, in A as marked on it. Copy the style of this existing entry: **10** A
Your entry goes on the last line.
**35** A
